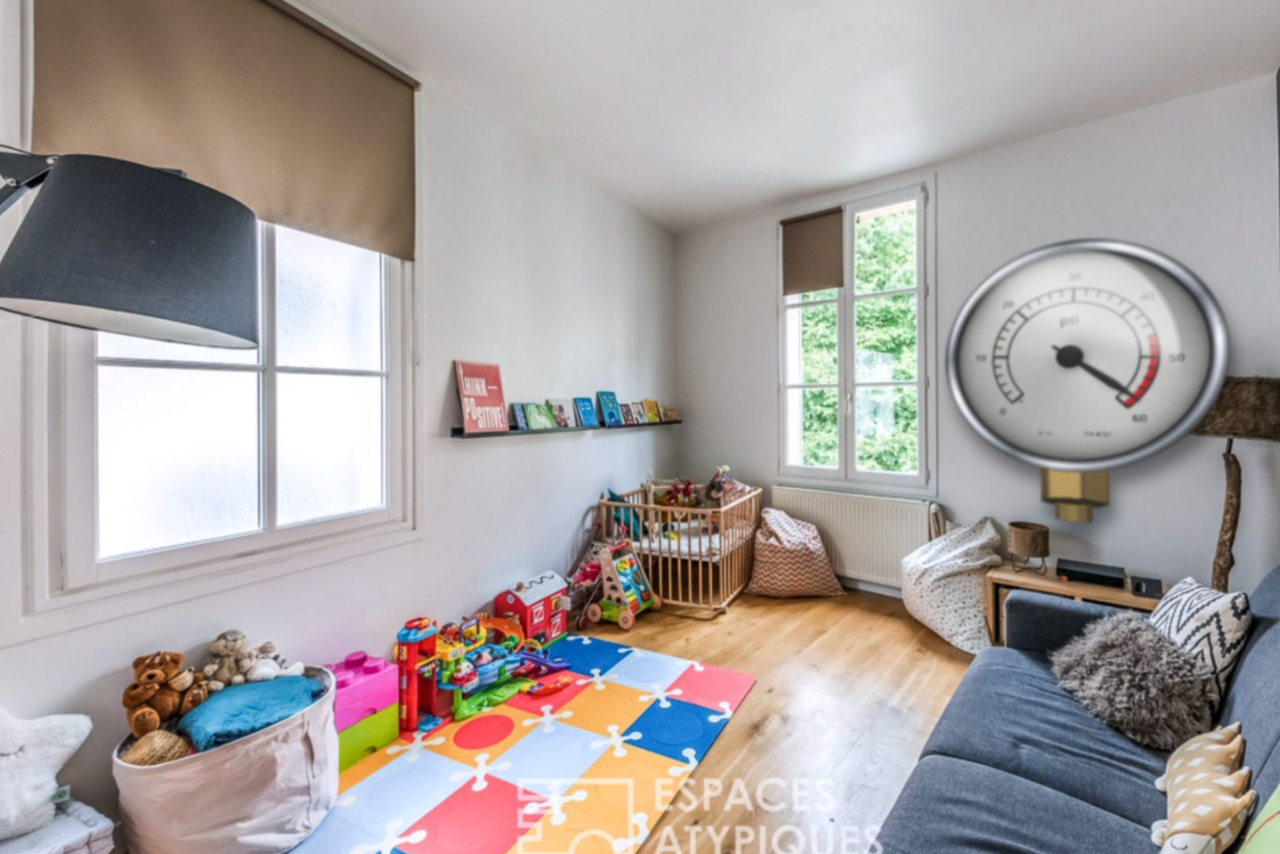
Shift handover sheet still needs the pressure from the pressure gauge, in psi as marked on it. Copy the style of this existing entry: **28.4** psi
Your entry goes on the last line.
**58** psi
